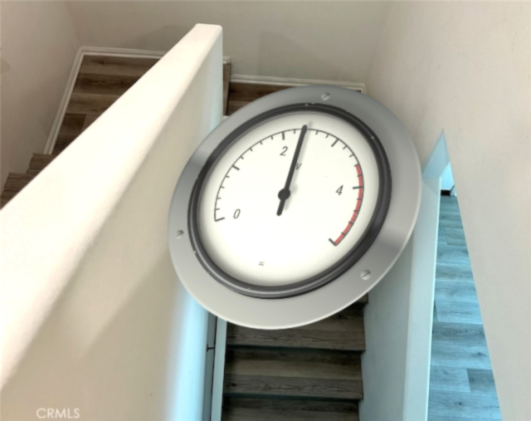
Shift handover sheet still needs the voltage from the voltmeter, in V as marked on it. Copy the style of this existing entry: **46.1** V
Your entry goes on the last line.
**2.4** V
